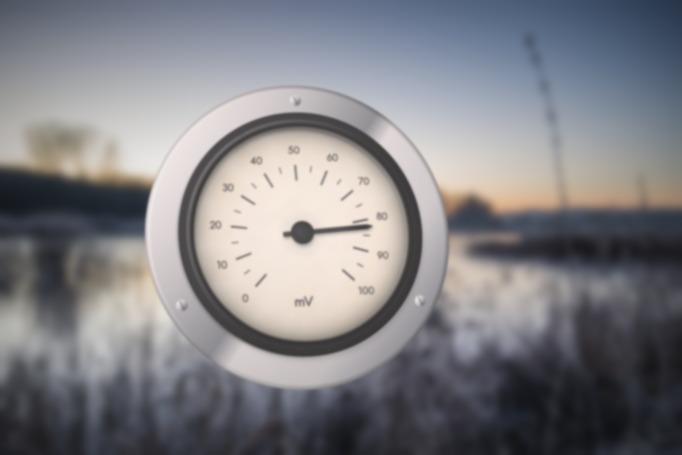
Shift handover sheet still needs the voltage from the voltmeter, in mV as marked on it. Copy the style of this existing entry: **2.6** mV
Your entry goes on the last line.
**82.5** mV
